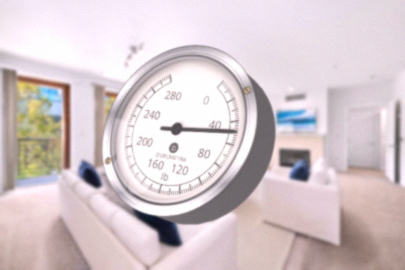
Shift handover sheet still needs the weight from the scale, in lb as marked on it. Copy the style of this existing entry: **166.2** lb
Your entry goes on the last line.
**50** lb
